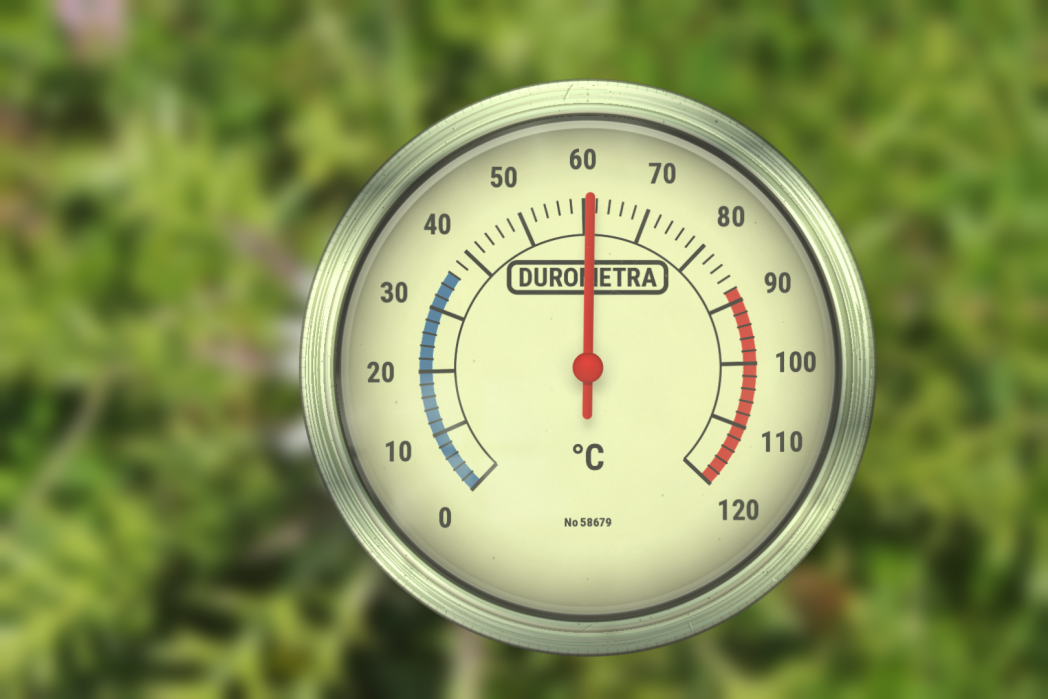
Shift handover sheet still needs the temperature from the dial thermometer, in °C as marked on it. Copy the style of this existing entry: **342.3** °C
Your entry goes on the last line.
**61** °C
